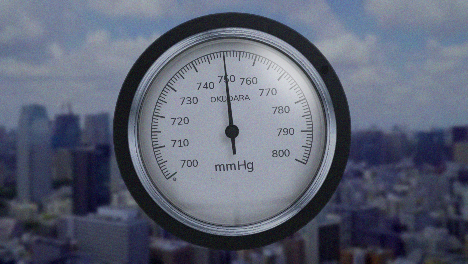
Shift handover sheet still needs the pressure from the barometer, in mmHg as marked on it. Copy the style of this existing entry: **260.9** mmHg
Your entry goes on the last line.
**750** mmHg
